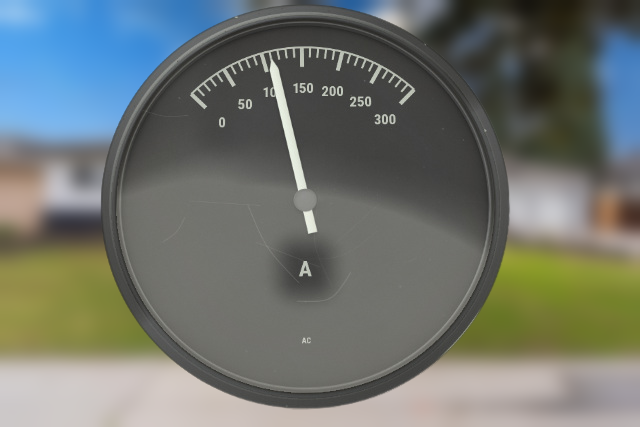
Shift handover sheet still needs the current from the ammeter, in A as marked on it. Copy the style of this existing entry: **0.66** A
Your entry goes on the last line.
**110** A
